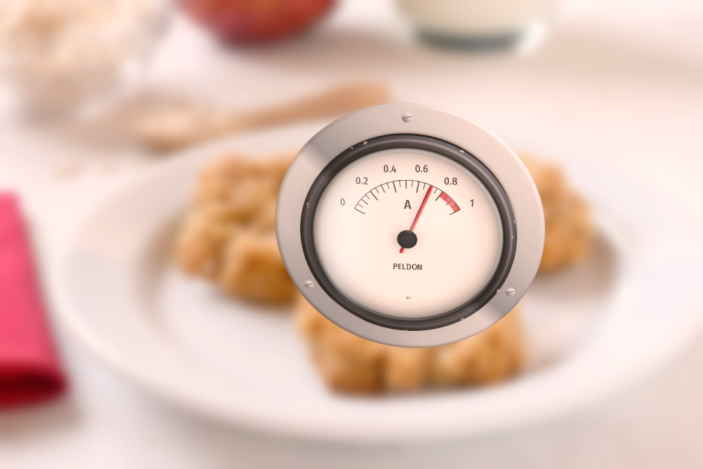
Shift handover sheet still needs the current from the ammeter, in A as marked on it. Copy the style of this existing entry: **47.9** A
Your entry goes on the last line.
**0.7** A
